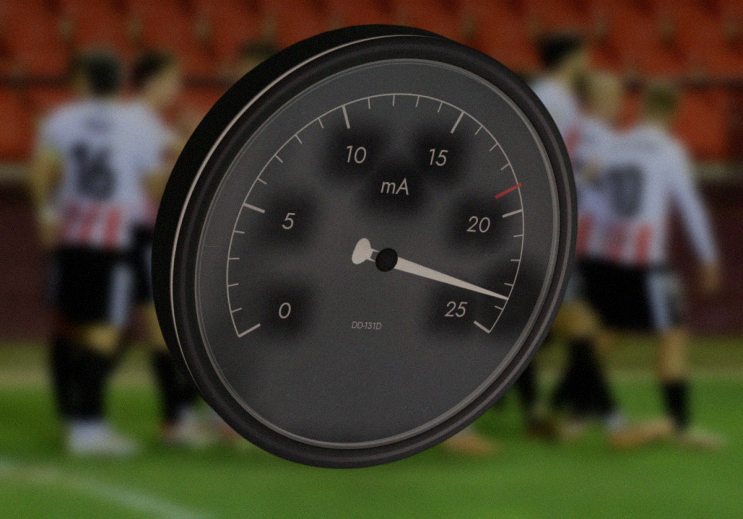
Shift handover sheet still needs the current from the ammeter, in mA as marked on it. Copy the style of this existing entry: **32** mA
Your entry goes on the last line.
**23.5** mA
